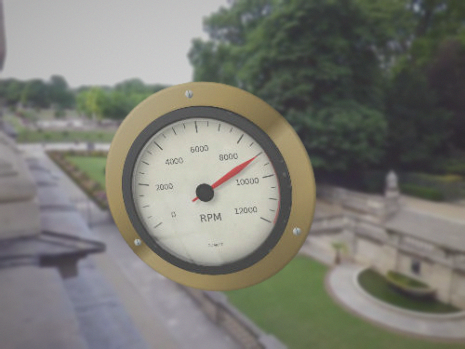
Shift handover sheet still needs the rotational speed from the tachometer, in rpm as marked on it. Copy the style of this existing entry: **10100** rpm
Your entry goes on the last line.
**9000** rpm
